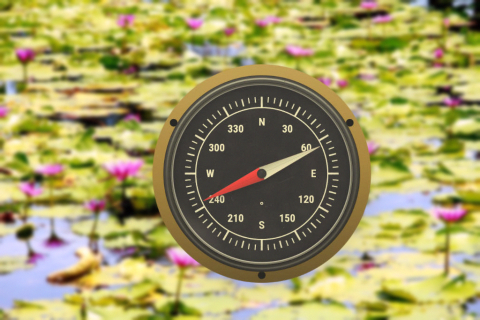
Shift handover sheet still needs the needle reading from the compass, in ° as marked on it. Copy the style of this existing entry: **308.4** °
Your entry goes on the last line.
**245** °
